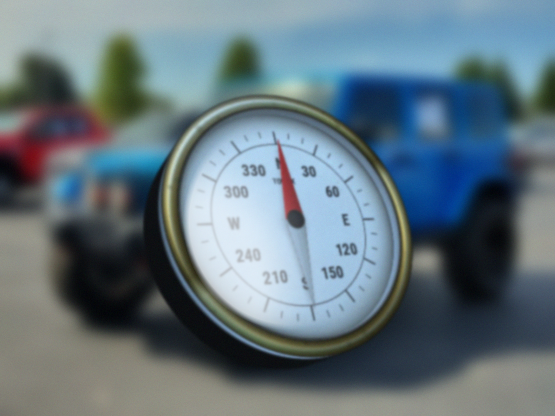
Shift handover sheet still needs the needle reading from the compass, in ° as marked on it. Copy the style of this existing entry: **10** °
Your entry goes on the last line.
**0** °
